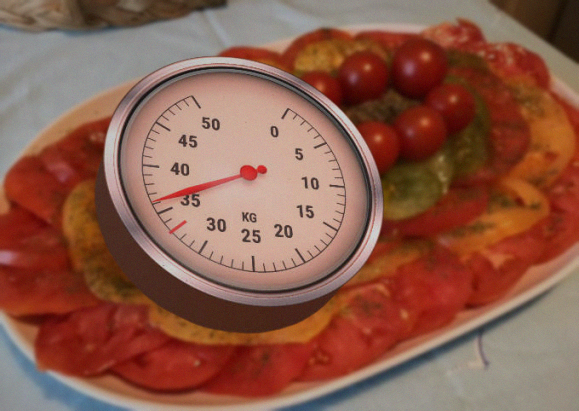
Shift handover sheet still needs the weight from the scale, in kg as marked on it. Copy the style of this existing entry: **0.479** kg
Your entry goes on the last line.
**36** kg
